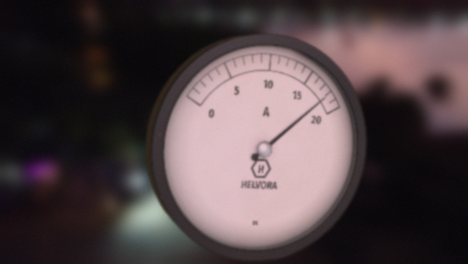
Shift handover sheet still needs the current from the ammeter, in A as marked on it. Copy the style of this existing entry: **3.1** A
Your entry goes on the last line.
**18** A
